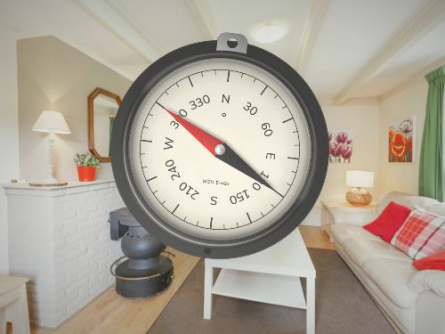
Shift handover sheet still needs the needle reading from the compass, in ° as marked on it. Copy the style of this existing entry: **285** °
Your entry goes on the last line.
**300** °
